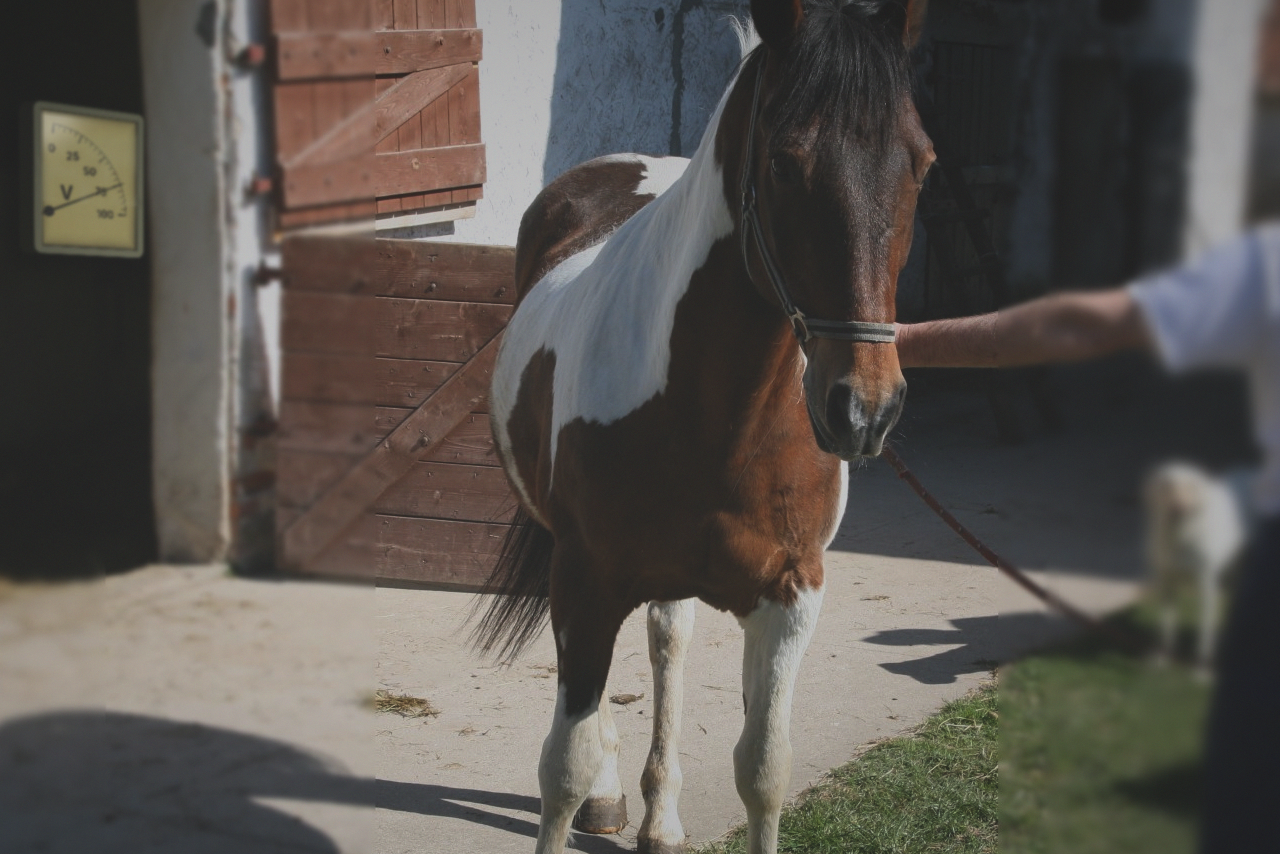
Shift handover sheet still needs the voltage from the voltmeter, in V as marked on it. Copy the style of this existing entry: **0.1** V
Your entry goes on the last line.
**75** V
